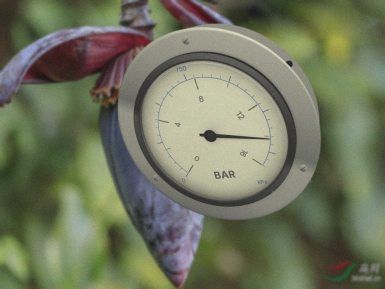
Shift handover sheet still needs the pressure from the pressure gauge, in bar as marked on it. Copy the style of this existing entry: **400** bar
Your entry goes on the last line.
**14** bar
